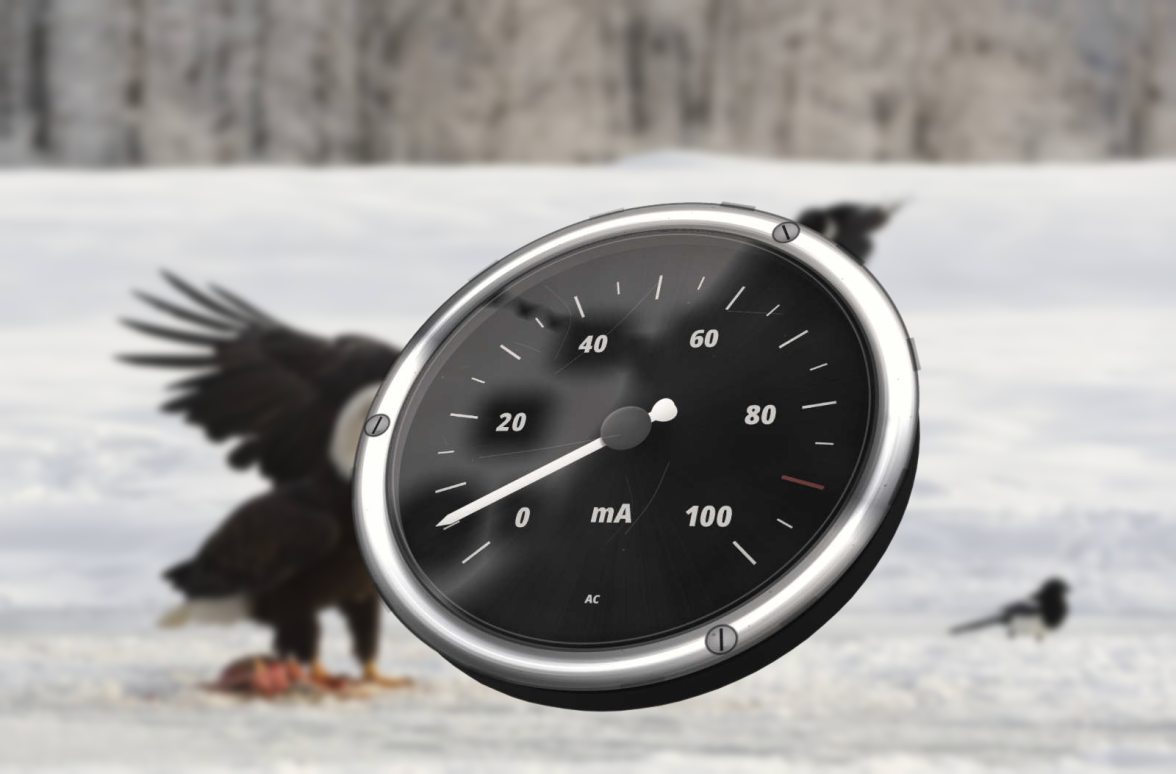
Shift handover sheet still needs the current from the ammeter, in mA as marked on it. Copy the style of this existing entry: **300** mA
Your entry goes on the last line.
**5** mA
